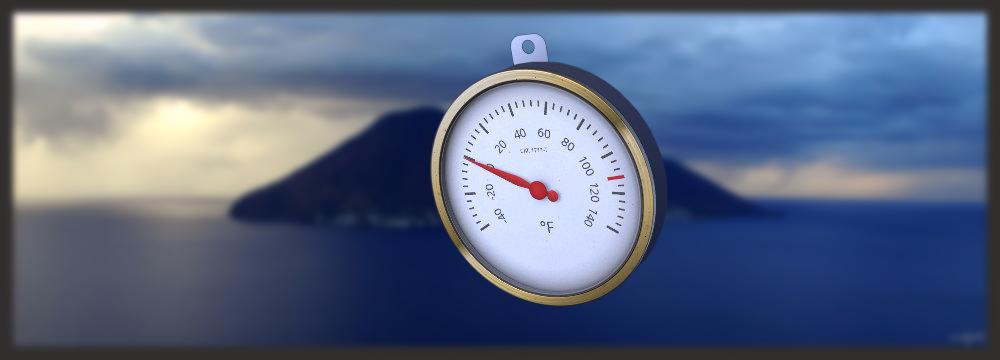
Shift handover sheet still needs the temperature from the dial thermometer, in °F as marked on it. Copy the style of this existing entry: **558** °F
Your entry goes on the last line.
**0** °F
